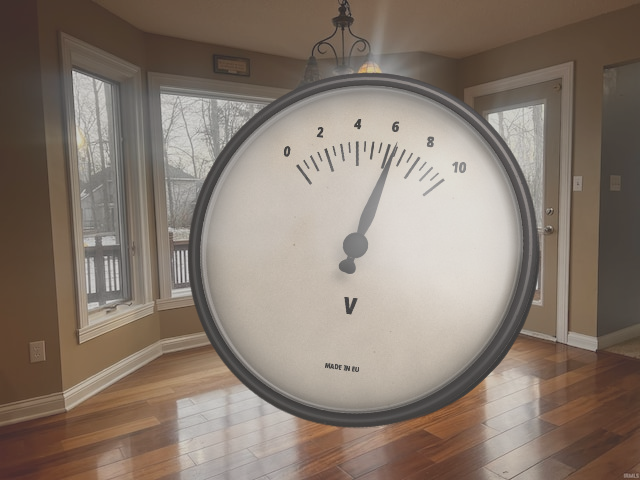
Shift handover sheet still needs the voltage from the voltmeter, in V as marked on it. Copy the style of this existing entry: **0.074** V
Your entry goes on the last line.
**6.5** V
